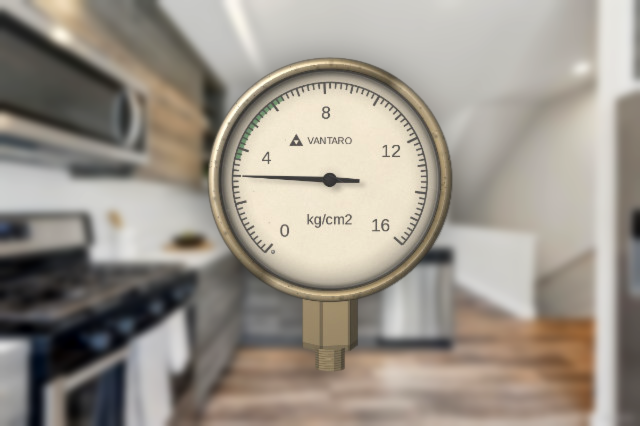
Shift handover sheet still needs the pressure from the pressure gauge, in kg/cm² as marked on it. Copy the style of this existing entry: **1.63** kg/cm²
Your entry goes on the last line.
**3** kg/cm²
